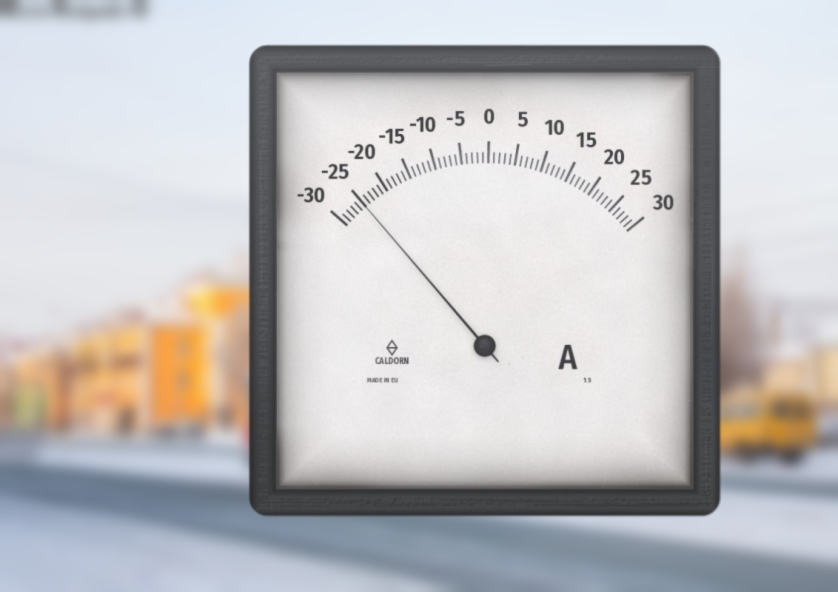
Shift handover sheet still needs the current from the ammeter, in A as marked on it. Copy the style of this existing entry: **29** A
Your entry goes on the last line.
**-25** A
